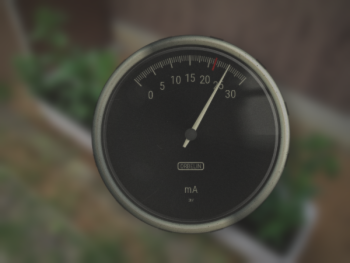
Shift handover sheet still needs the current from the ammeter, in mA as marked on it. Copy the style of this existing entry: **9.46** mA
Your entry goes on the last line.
**25** mA
